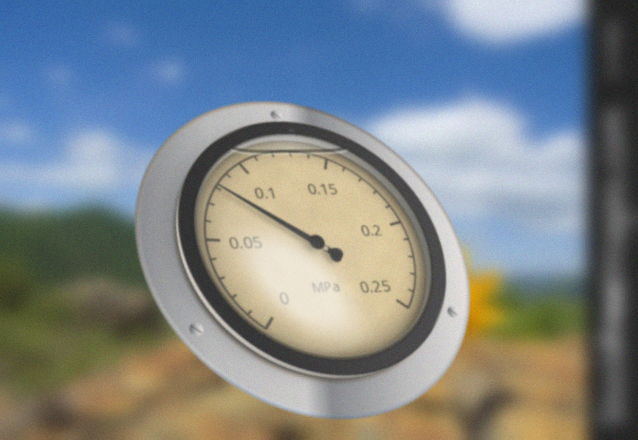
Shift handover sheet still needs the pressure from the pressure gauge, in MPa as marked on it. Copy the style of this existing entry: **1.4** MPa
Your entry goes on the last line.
**0.08** MPa
